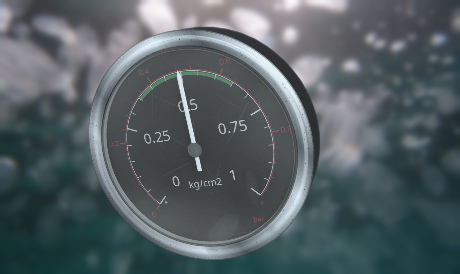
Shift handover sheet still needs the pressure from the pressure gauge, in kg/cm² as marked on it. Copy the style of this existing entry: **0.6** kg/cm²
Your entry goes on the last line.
**0.5** kg/cm²
